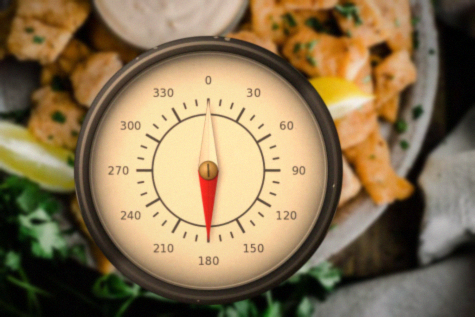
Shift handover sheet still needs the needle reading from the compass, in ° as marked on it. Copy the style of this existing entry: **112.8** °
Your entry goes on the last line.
**180** °
